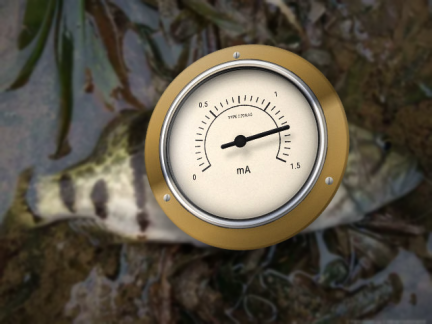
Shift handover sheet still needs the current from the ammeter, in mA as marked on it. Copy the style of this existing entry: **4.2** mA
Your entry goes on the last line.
**1.25** mA
